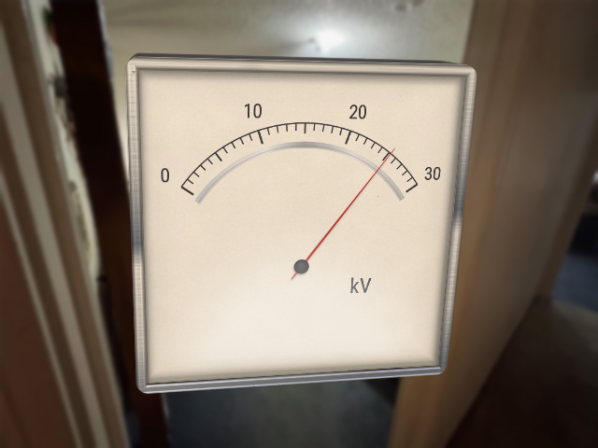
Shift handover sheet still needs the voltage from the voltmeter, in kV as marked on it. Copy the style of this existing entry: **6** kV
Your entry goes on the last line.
**25** kV
